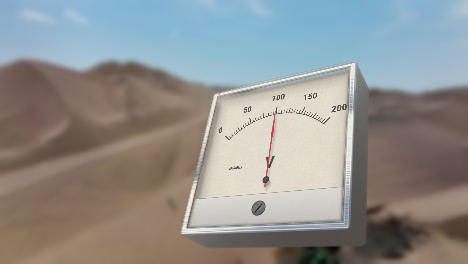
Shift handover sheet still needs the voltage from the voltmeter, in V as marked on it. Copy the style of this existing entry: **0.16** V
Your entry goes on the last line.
**100** V
